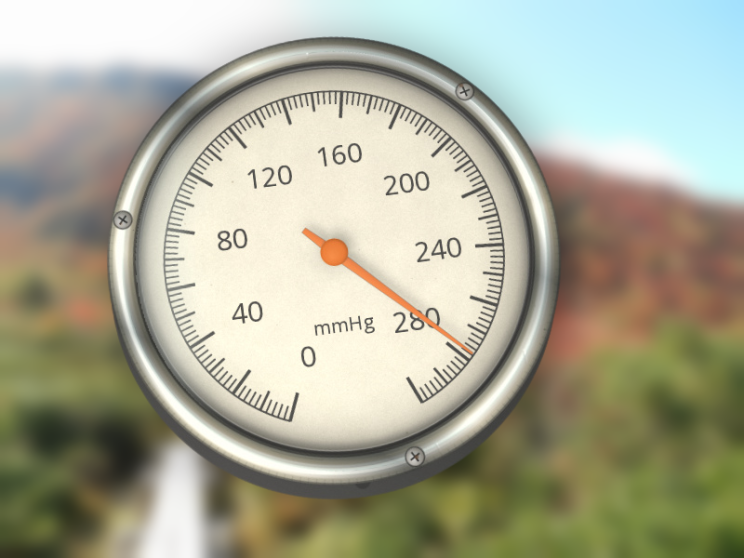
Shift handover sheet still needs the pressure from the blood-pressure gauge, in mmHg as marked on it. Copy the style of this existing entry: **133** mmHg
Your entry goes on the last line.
**278** mmHg
